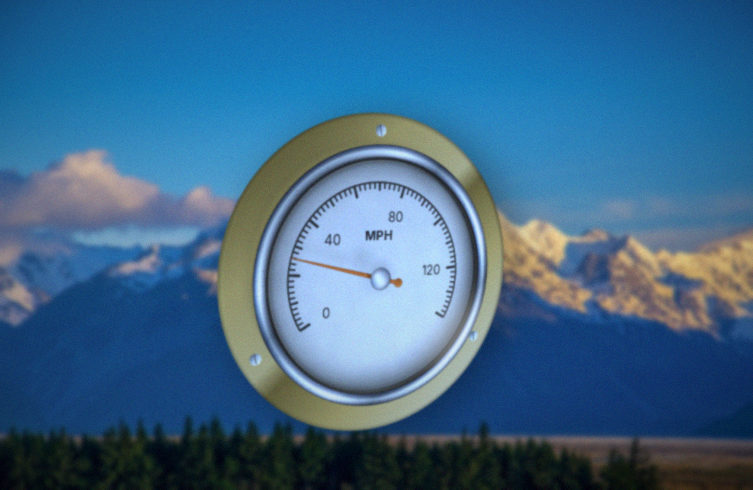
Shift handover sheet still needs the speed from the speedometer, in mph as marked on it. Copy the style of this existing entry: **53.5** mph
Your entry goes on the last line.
**26** mph
